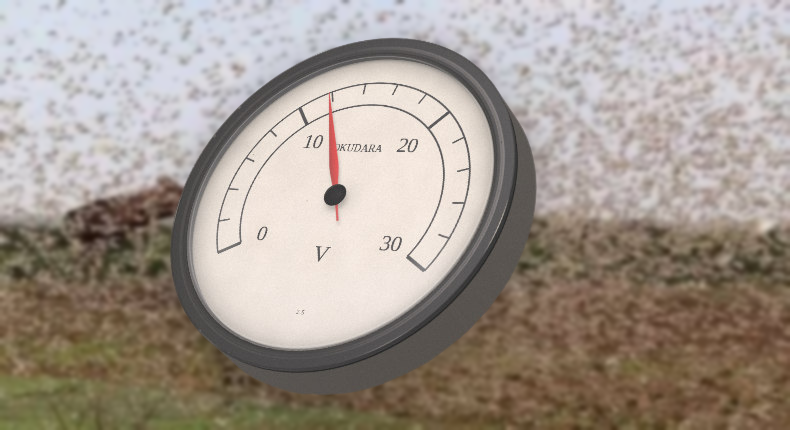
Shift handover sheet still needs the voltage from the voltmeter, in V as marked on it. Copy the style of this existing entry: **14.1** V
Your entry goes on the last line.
**12** V
